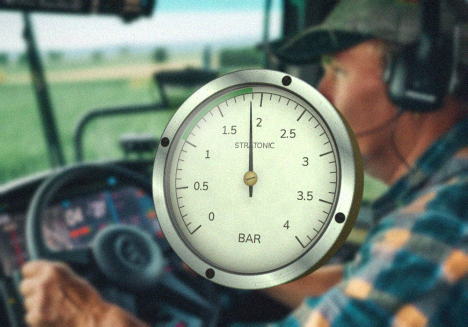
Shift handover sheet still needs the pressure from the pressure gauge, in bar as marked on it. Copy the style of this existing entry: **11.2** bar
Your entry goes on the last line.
**1.9** bar
